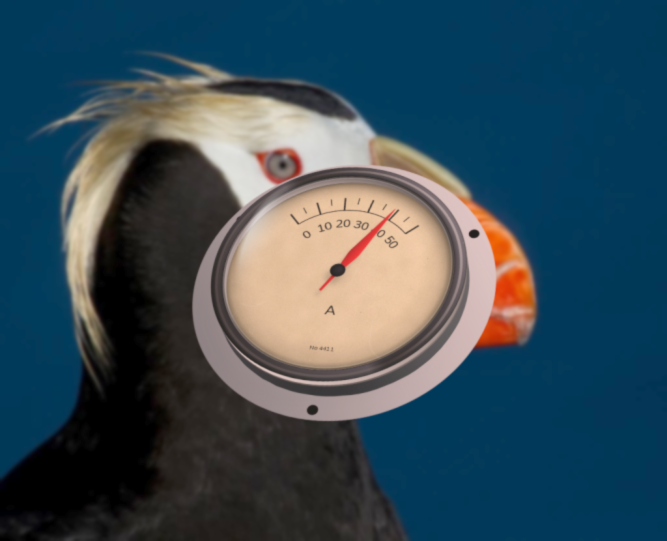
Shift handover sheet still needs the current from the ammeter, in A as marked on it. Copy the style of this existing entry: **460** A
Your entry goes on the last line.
**40** A
